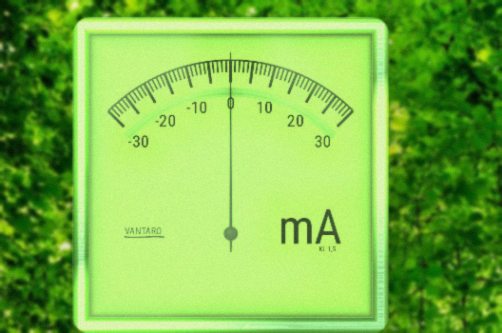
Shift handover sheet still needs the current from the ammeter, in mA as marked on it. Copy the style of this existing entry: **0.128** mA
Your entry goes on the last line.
**0** mA
